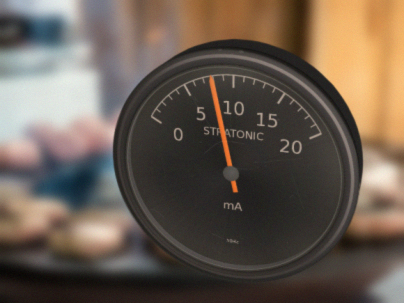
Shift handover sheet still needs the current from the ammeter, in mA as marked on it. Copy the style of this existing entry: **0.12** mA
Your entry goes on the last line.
**8** mA
